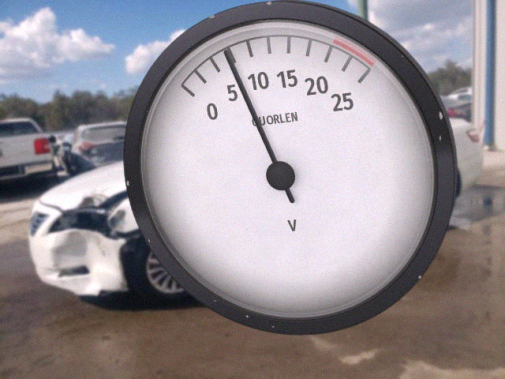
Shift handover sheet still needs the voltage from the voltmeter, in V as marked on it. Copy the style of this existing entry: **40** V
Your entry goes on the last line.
**7.5** V
